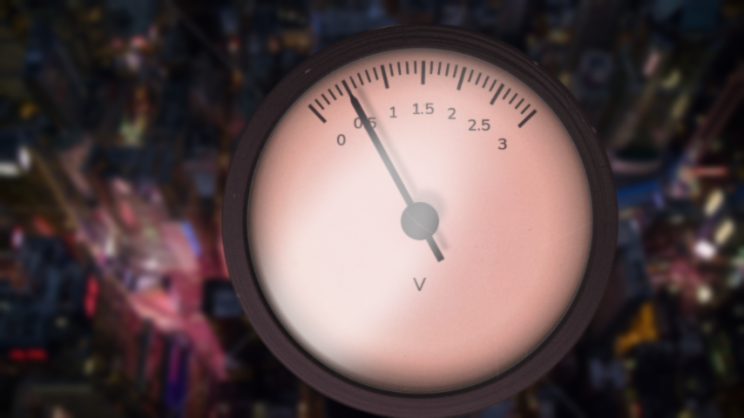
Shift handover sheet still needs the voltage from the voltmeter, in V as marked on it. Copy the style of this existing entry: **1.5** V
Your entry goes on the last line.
**0.5** V
